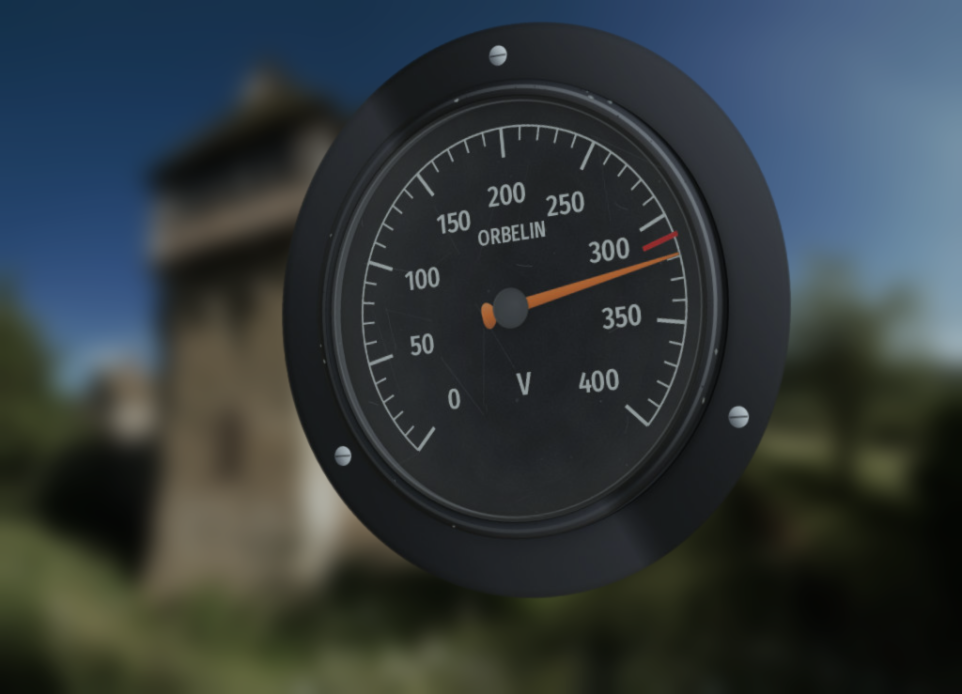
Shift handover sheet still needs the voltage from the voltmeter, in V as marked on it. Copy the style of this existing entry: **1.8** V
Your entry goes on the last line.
**320** V
